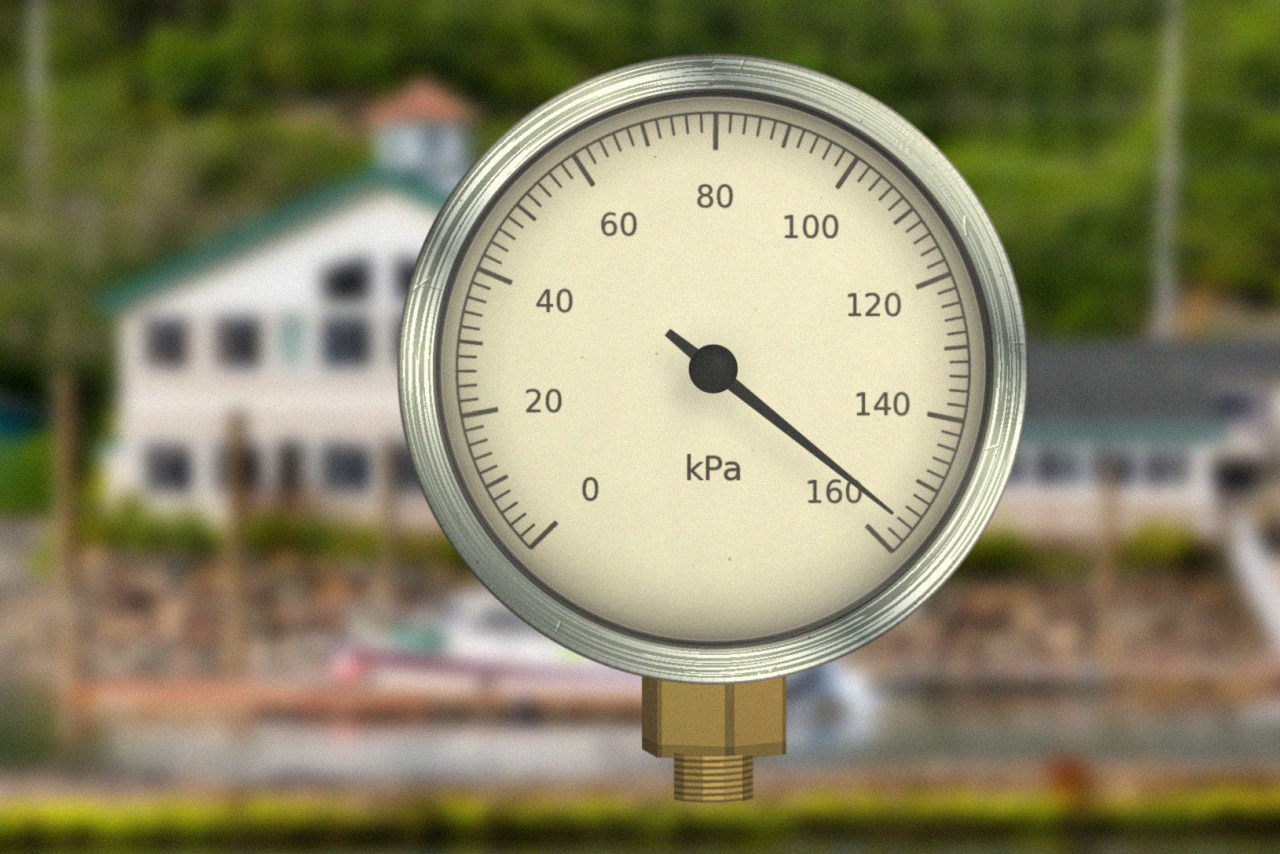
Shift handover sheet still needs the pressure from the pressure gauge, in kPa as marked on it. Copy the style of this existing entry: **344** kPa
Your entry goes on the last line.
**156** kPa
